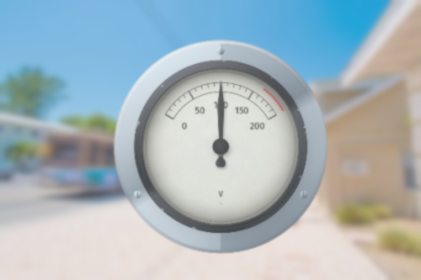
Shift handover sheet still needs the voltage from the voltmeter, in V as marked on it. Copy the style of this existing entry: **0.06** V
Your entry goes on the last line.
**100** V
